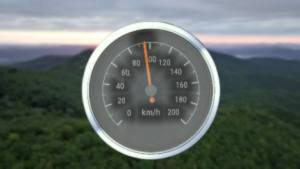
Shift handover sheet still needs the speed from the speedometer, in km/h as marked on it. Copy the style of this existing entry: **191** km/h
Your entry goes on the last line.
**95** km/h
